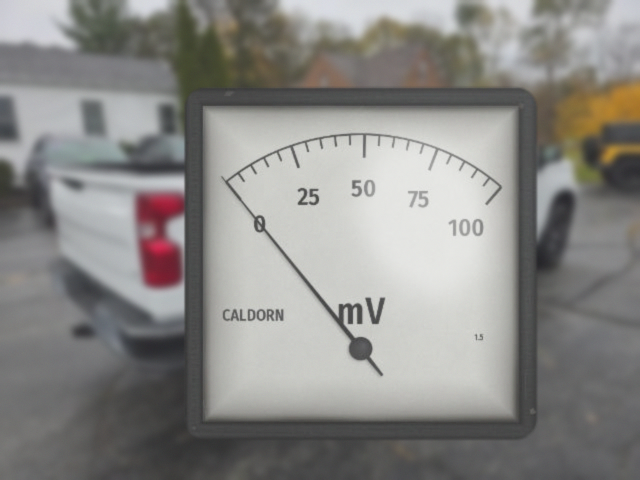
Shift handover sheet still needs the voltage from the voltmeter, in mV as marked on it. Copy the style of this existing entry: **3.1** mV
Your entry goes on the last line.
**0** mV
